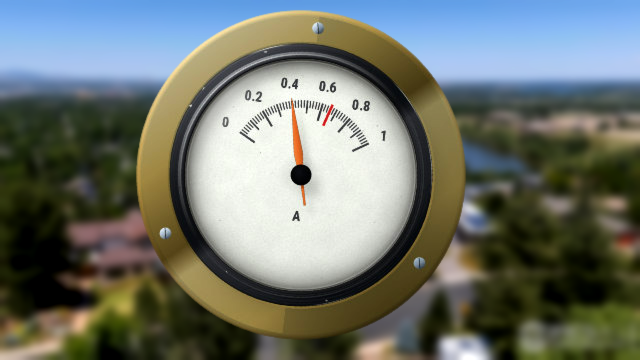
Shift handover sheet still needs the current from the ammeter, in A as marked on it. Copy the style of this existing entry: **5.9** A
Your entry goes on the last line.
**0.4** A
